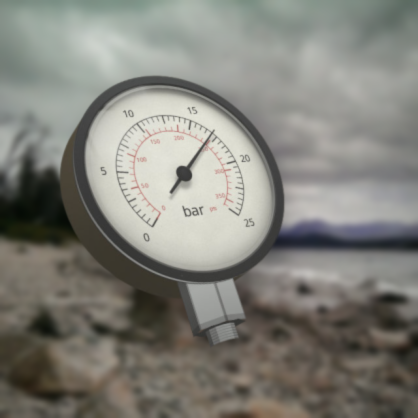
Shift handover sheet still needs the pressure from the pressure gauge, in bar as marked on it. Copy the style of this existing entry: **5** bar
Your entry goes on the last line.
**17** bar
